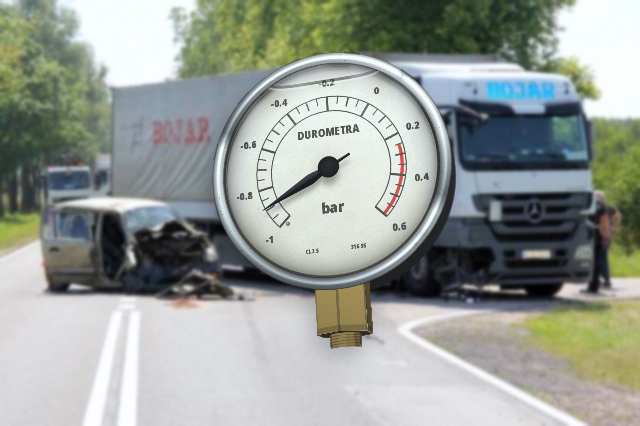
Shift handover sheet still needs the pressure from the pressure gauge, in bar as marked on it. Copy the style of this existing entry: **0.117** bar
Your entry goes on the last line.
**-0.9** bar
